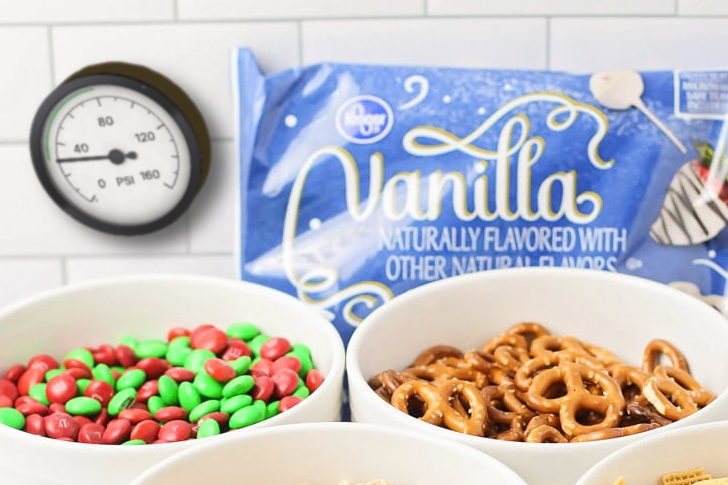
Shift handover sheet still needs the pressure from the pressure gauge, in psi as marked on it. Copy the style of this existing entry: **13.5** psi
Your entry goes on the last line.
**30** psi
